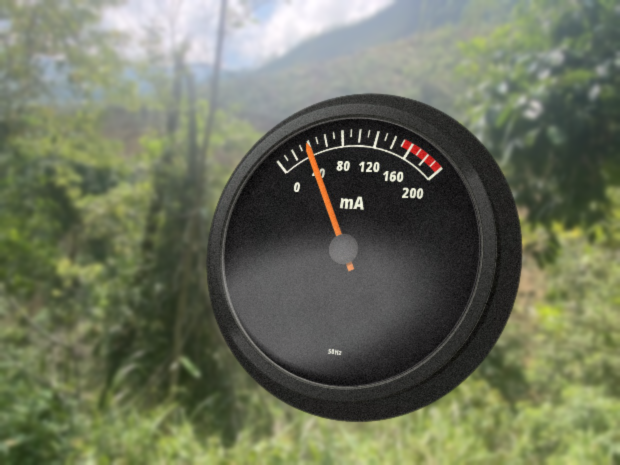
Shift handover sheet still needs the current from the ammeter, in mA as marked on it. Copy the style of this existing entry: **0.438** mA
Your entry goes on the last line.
**40** mA
